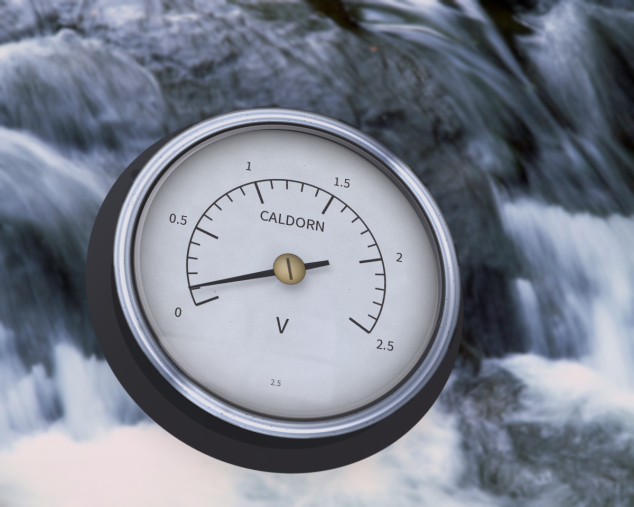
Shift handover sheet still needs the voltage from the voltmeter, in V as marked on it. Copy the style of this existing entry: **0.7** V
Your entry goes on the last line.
**0.1** V
